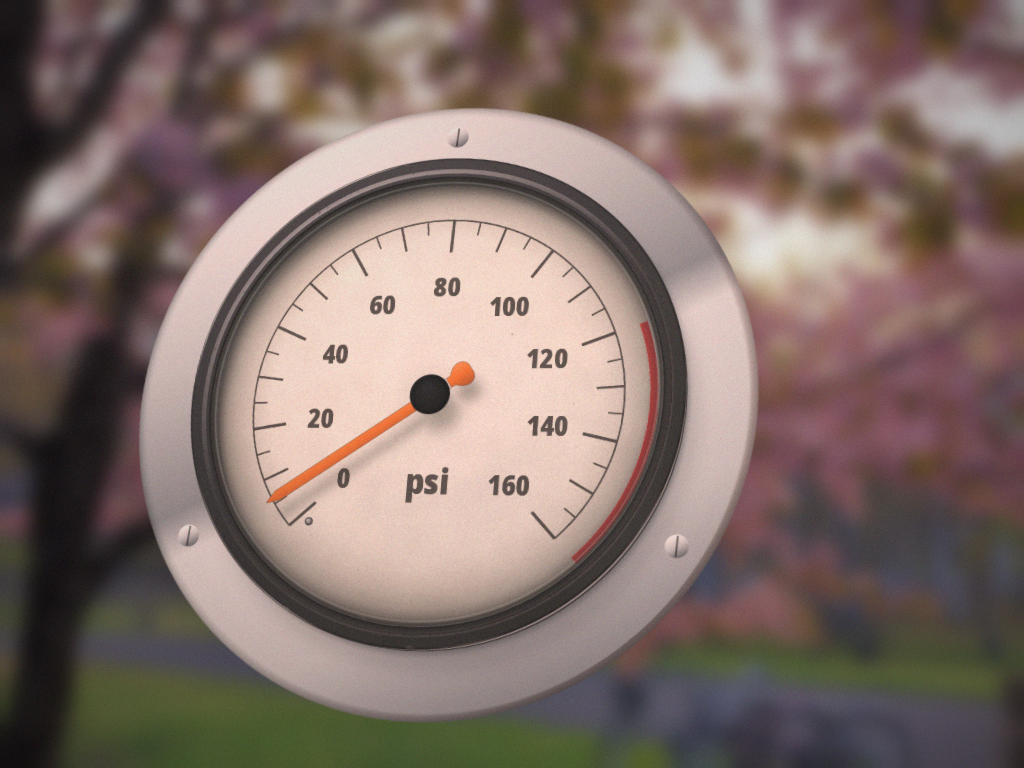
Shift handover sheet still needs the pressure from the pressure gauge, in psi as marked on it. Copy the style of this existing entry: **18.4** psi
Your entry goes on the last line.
**5** psi
